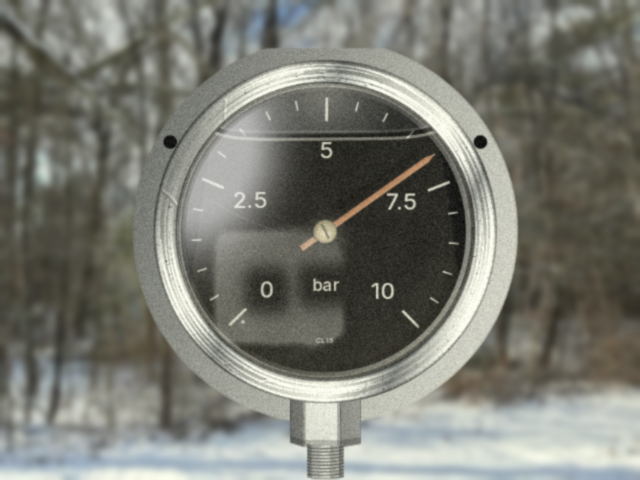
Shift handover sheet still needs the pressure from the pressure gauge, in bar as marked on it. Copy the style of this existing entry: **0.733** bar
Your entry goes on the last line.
**7** bar
